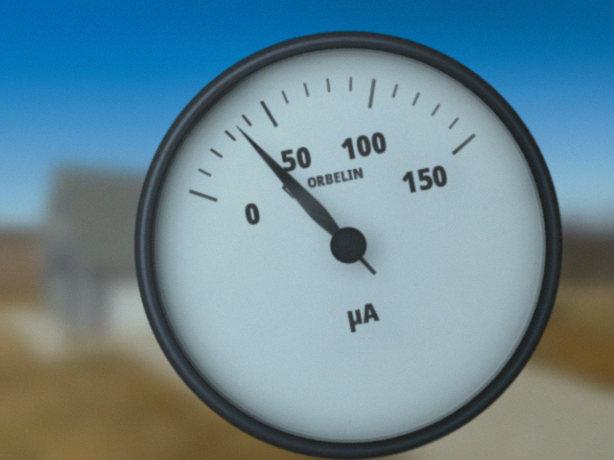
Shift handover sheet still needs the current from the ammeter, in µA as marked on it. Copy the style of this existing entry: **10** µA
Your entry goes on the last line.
**35** µA
